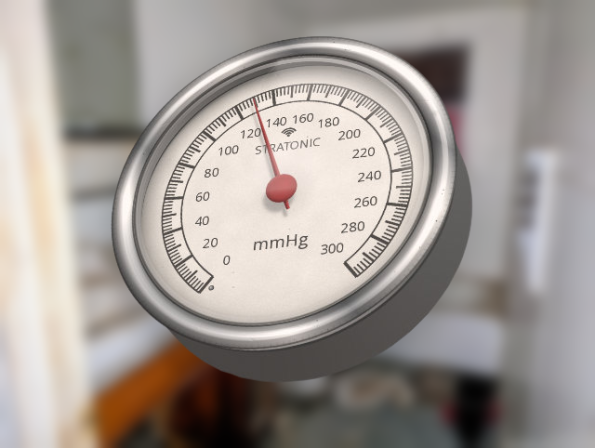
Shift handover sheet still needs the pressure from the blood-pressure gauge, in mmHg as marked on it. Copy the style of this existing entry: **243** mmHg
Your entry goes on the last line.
**130** mmHg
